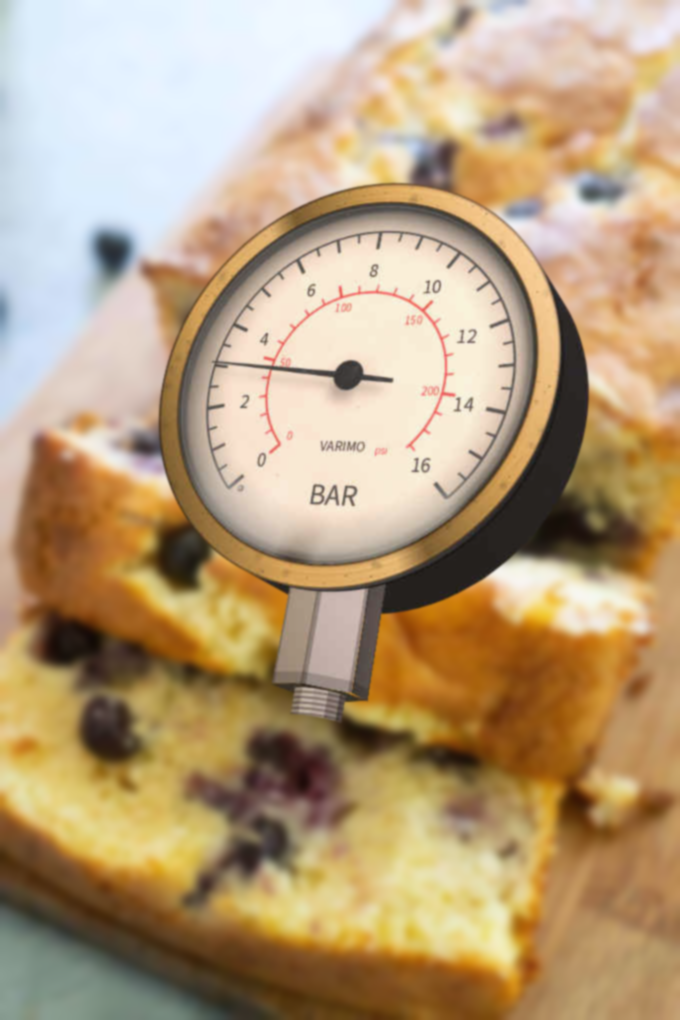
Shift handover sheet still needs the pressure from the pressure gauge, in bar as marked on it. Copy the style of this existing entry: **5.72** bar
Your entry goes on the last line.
**3** bar
